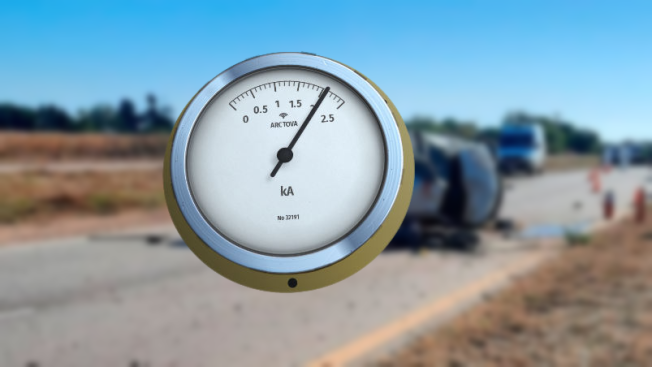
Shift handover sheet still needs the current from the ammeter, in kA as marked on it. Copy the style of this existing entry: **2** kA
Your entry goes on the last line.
**2.1** kA
